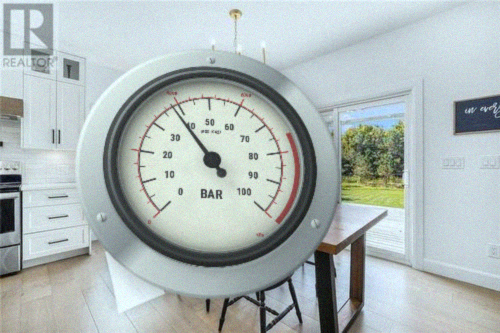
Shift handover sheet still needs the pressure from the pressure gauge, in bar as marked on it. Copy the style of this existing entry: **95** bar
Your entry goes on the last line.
**37.5** bar
